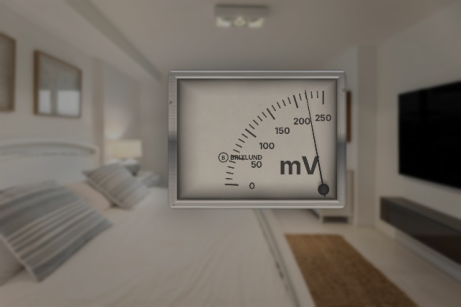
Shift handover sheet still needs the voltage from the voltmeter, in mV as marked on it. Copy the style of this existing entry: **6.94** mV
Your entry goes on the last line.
**220** mV
